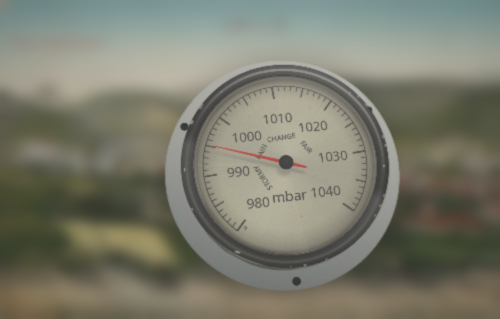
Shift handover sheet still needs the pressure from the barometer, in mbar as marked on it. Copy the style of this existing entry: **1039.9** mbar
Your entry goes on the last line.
**995** mbar
